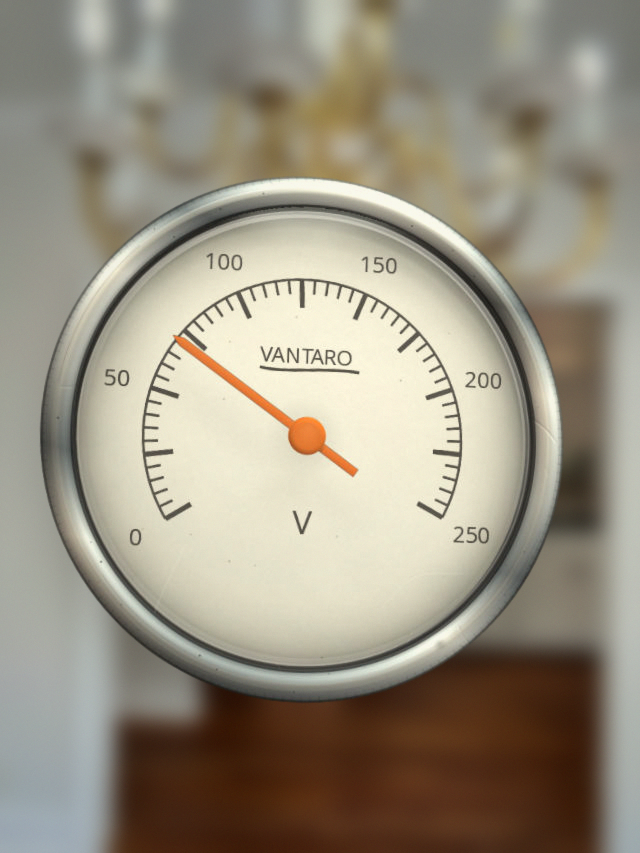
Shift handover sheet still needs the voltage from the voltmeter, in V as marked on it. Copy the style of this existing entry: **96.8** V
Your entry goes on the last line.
**70** V
